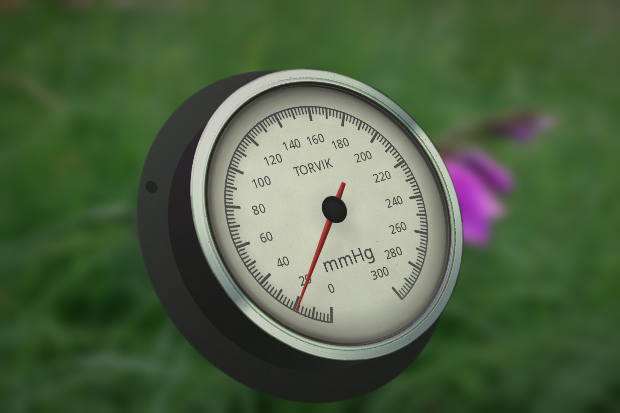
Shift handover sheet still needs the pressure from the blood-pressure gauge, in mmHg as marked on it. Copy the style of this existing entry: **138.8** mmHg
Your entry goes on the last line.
**20** mmHg
